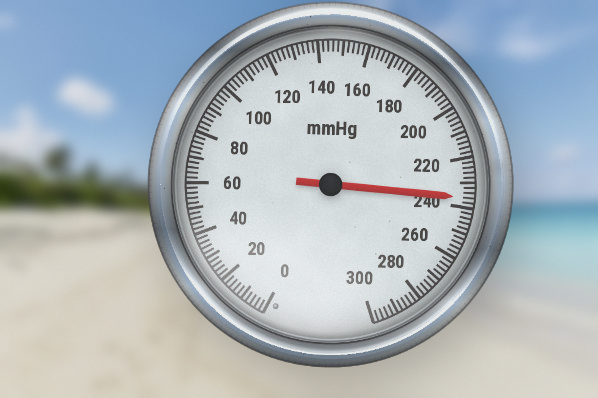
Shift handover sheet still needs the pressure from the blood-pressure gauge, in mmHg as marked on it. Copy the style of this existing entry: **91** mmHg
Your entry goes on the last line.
**236** mmHg
